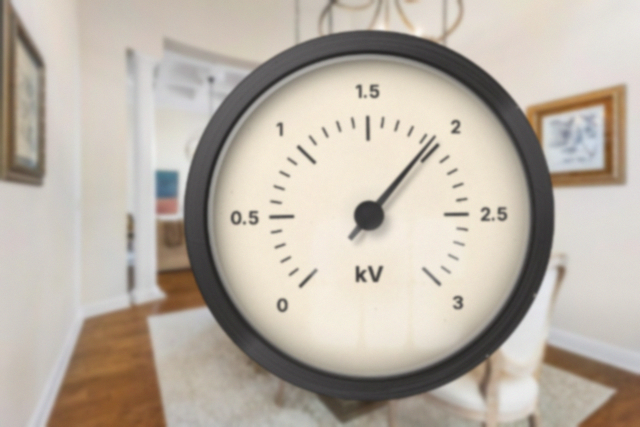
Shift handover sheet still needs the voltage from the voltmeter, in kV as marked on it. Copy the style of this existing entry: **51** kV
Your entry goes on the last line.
**1.95** kV
